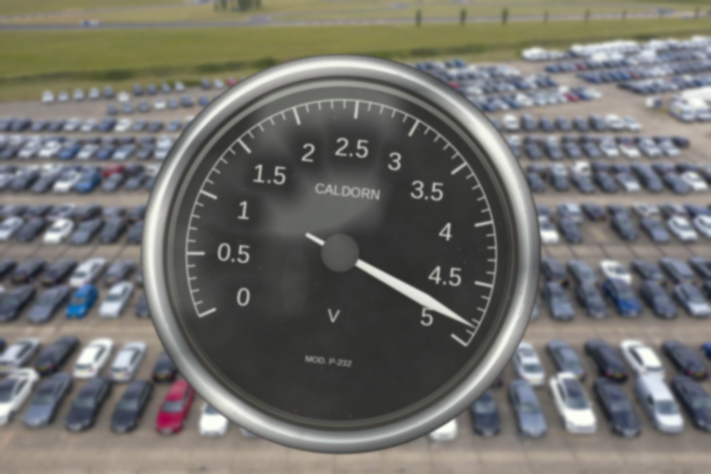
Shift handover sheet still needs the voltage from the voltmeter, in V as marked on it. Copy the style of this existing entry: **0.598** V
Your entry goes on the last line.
**4.85** V
